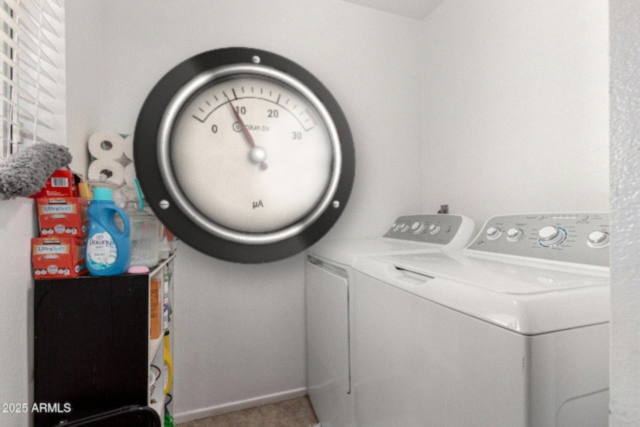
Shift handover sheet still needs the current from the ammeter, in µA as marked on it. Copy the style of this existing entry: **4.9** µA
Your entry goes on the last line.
**8** µA
